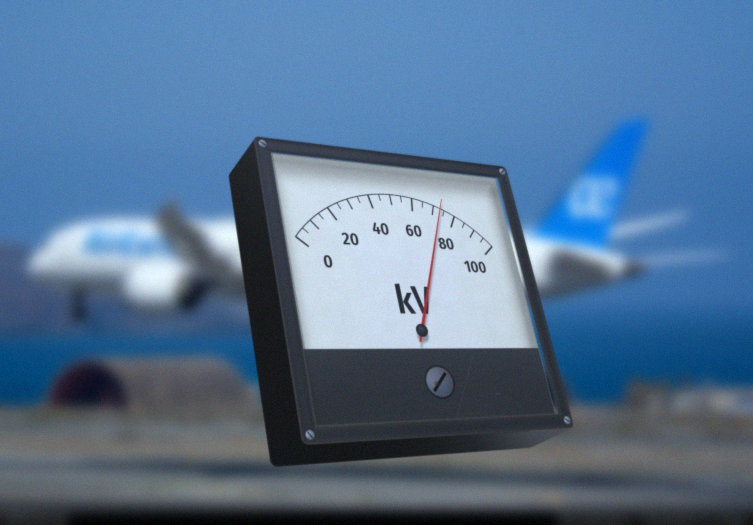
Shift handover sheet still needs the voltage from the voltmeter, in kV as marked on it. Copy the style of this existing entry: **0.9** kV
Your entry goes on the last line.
**72.5** kV
